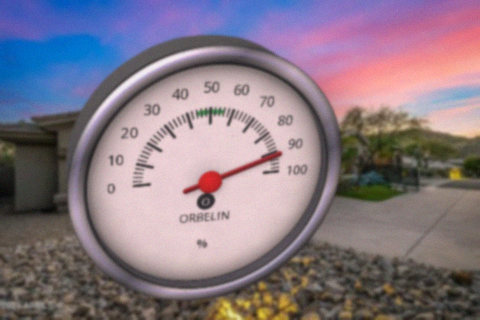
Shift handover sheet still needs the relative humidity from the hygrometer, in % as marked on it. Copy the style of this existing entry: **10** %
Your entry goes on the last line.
**90** %
